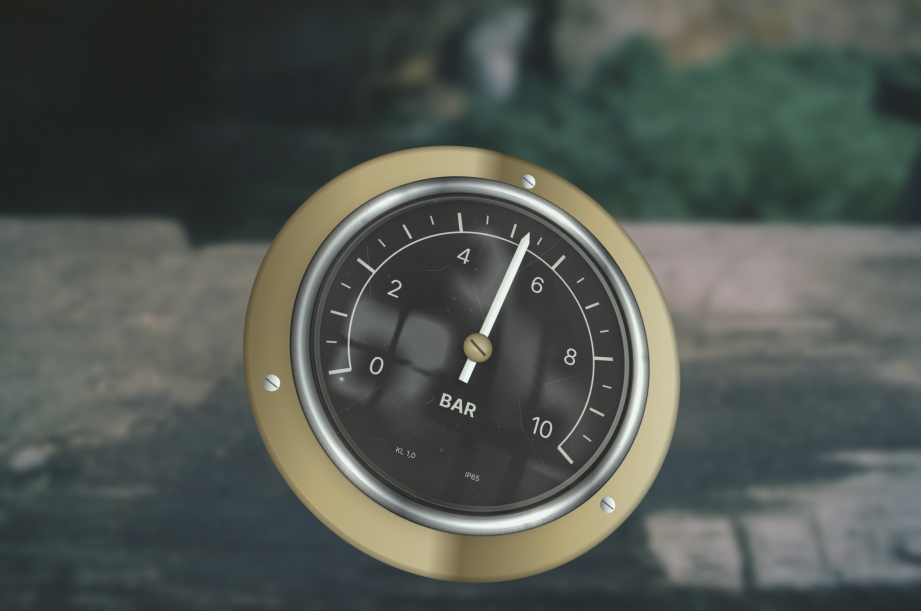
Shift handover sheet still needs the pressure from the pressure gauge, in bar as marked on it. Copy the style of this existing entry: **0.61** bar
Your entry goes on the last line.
**5.25** bar
